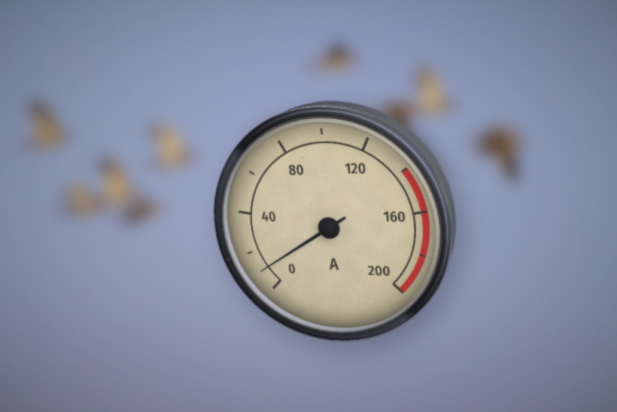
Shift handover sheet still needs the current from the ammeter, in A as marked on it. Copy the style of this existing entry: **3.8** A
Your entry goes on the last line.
**10** A
